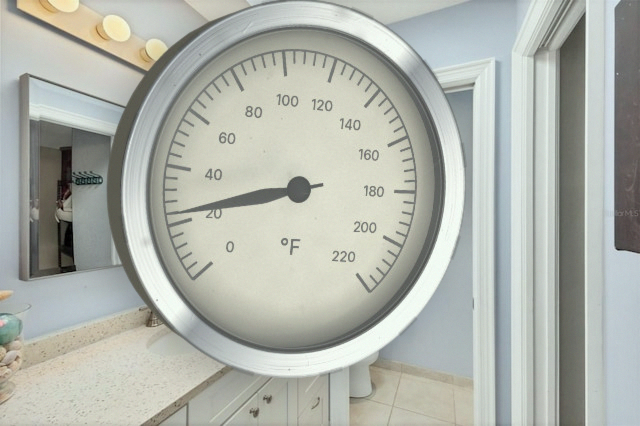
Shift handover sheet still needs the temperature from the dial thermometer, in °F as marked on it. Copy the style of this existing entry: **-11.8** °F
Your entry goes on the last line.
**24** °F
